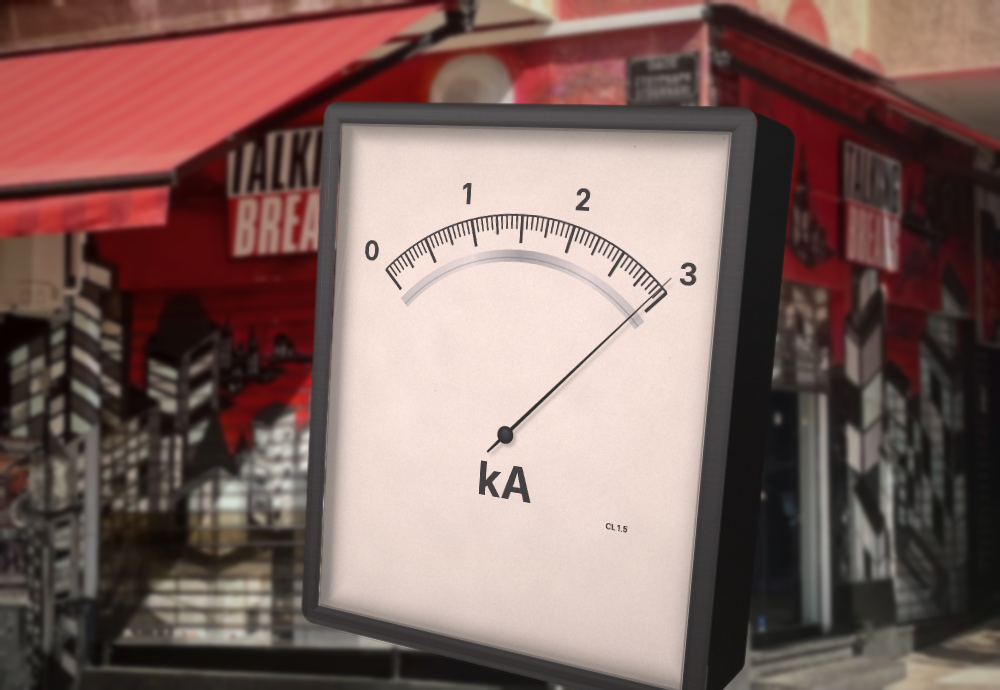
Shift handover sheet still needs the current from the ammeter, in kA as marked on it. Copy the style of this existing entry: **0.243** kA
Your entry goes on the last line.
**2.95** kA
